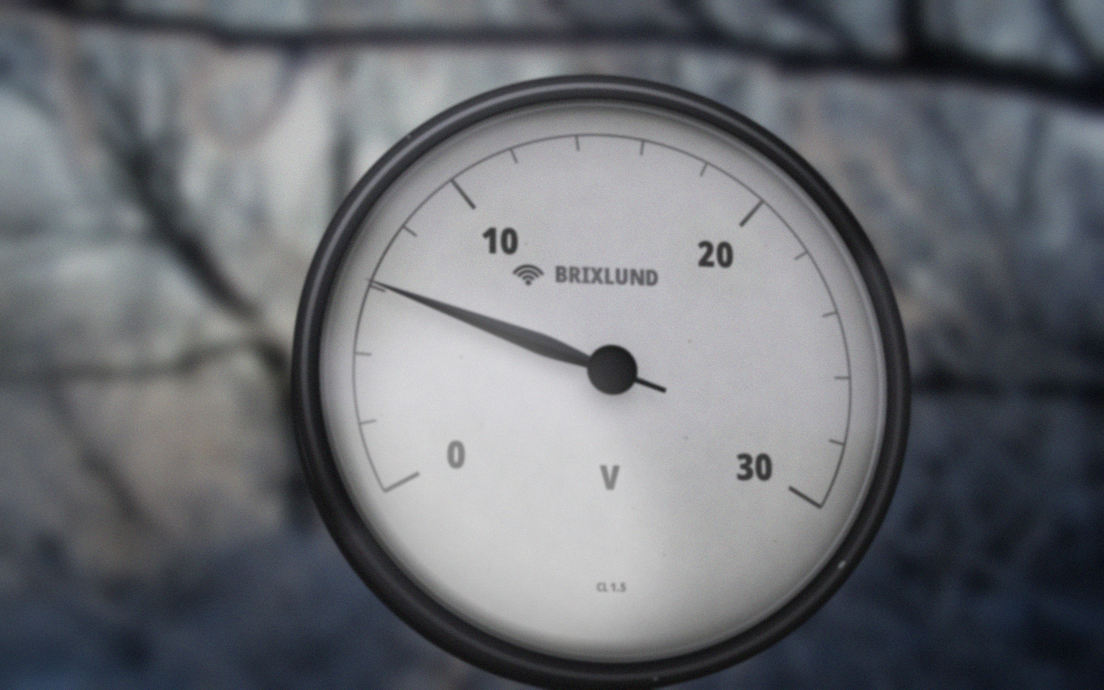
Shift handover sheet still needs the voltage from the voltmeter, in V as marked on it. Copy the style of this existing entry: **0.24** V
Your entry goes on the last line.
**6** V
